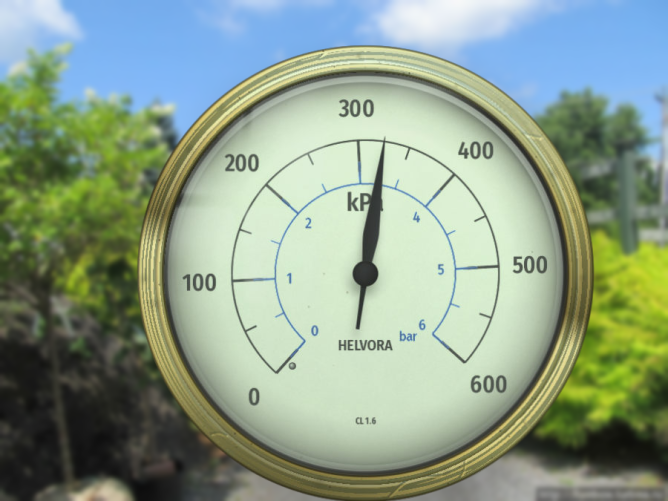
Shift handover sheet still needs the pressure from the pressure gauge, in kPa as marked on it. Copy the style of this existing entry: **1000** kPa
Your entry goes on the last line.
**325** kPa
